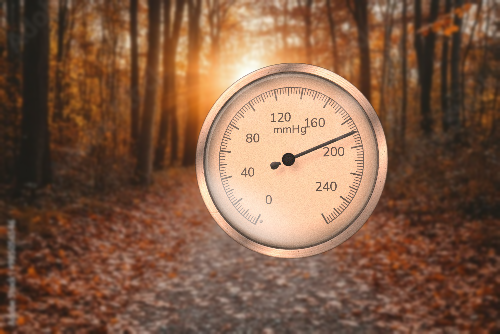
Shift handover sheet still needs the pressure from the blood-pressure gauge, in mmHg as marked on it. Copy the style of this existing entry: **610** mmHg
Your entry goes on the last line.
**190** mmHg
